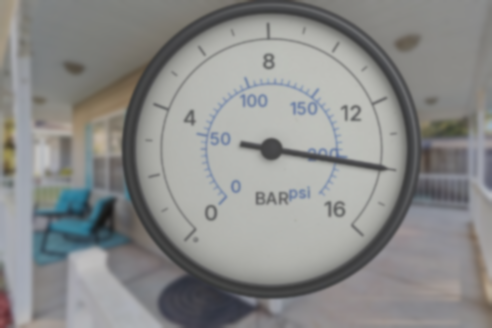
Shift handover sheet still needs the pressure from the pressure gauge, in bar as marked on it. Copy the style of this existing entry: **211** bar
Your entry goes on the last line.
**14** bar
